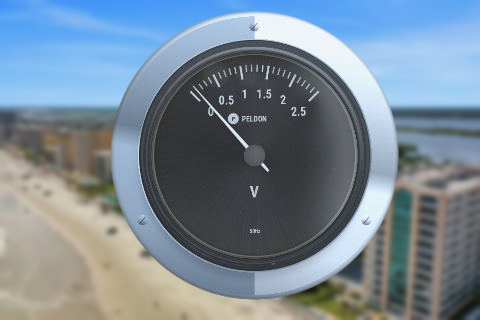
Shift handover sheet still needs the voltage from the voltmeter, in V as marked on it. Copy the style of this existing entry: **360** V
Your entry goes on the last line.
**0.1** V
